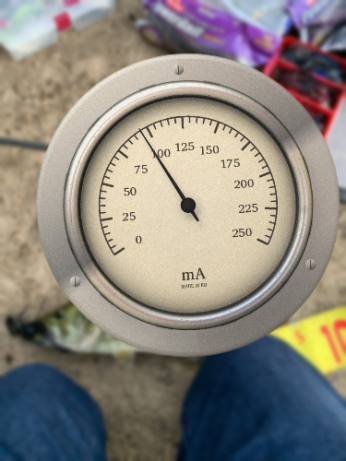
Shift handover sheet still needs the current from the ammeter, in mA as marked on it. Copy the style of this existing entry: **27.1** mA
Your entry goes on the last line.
**95** mA
